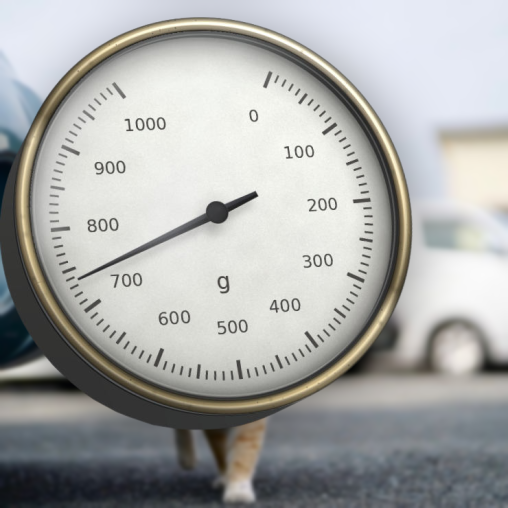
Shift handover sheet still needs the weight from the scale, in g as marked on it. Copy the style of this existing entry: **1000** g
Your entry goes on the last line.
**735** g
